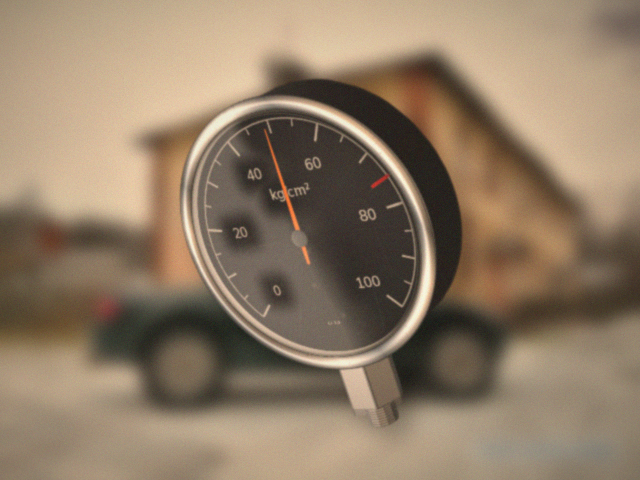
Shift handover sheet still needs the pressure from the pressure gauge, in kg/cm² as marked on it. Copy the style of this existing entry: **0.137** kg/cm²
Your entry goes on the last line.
**50** kg/cm²
